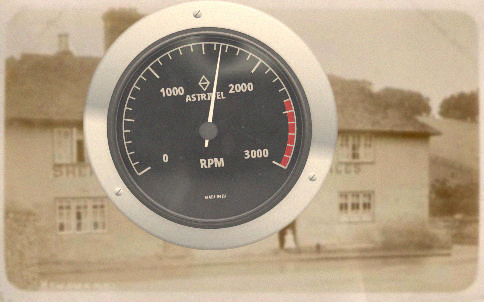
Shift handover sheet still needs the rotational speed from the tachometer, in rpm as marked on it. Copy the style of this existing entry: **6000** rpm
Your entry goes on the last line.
**1650** rpm
